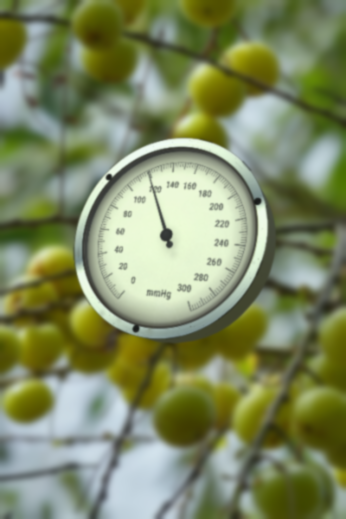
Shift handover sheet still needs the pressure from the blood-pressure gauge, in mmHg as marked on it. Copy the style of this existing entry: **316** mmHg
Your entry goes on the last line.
**120** mmHg
